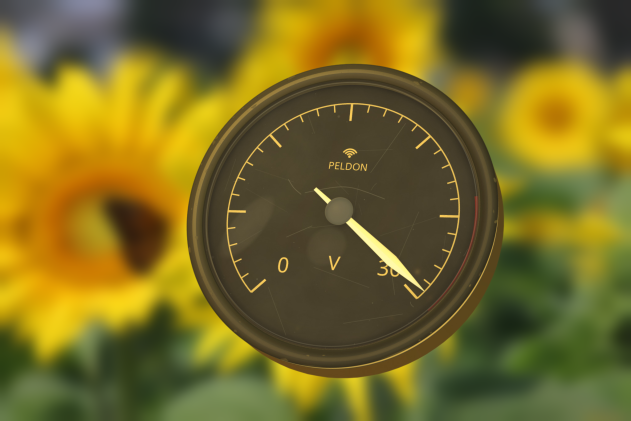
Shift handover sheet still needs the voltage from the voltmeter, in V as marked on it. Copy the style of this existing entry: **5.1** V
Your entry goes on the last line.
**29.5** V
